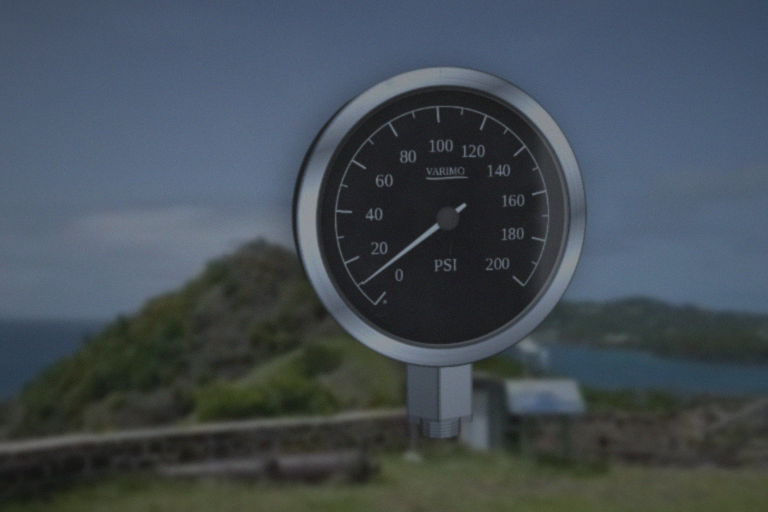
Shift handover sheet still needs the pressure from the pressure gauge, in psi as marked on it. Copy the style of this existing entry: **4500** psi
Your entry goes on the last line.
**10** psi
